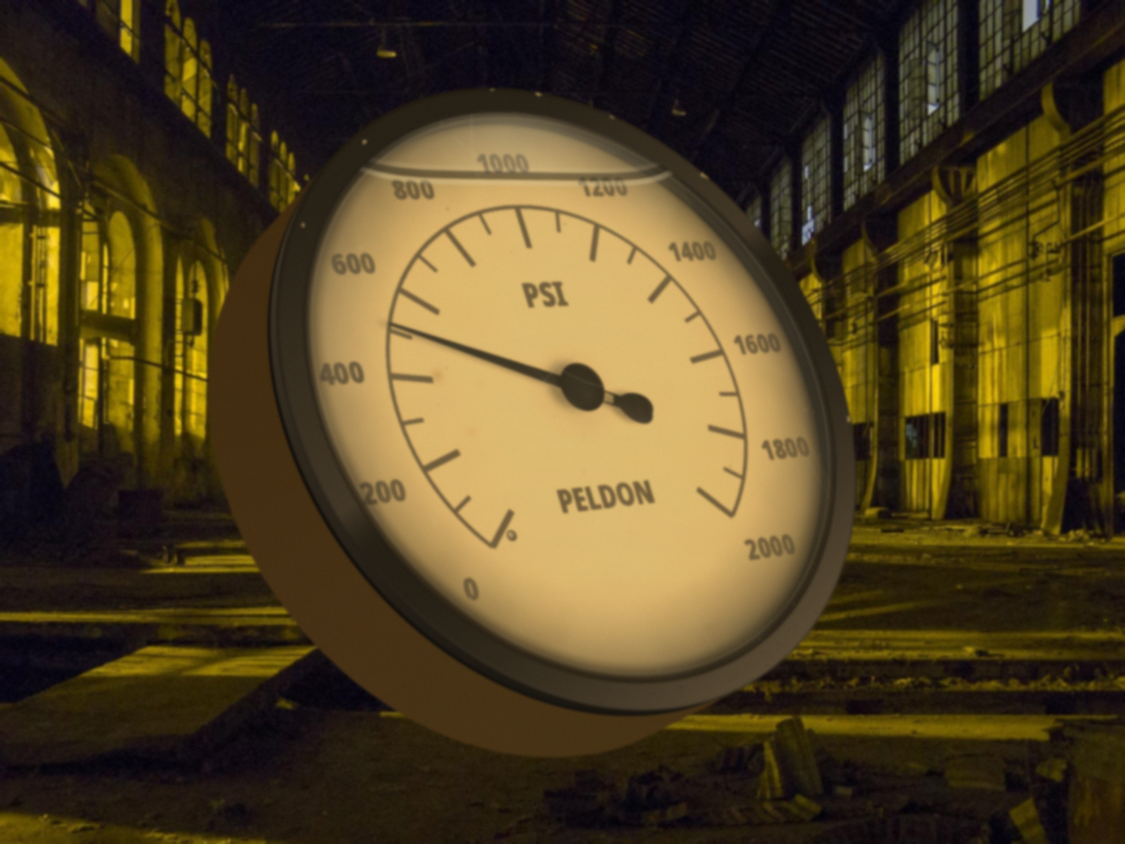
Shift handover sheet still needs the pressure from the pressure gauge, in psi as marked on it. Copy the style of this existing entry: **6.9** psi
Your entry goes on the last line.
**500** psi
